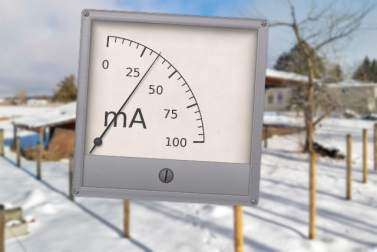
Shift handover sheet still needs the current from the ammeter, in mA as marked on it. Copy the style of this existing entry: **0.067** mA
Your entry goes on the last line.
**35** mA
